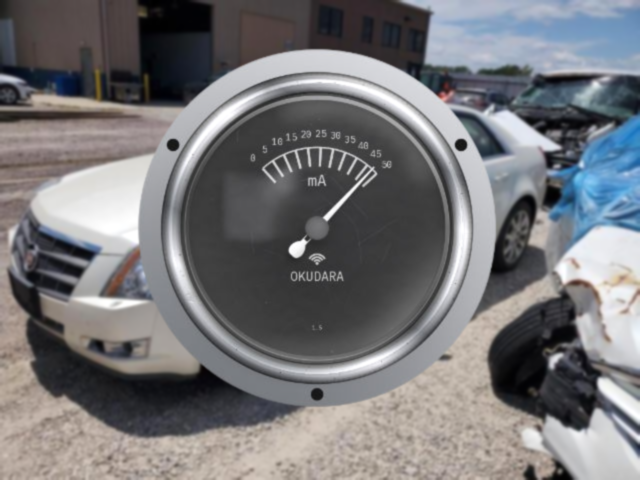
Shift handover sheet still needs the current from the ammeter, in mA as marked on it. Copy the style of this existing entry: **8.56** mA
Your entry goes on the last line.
**47.5** mA
